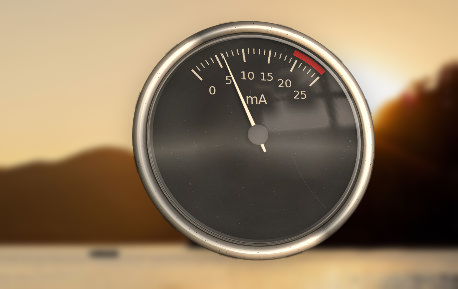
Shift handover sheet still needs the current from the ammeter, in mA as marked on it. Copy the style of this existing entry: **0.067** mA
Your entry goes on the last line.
**6** mA
